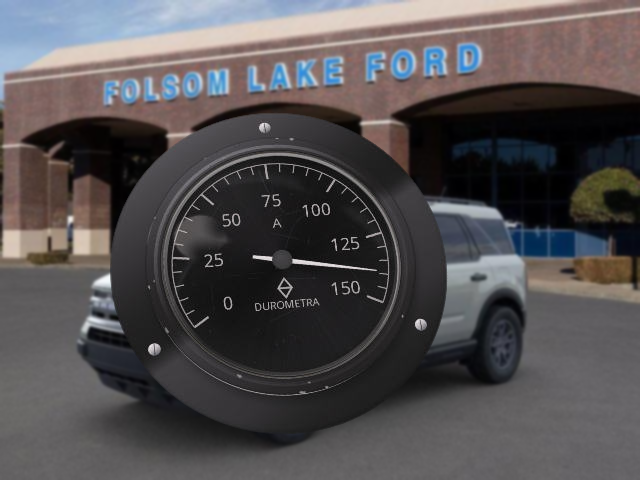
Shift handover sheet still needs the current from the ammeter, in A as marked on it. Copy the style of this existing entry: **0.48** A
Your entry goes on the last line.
**140** A
